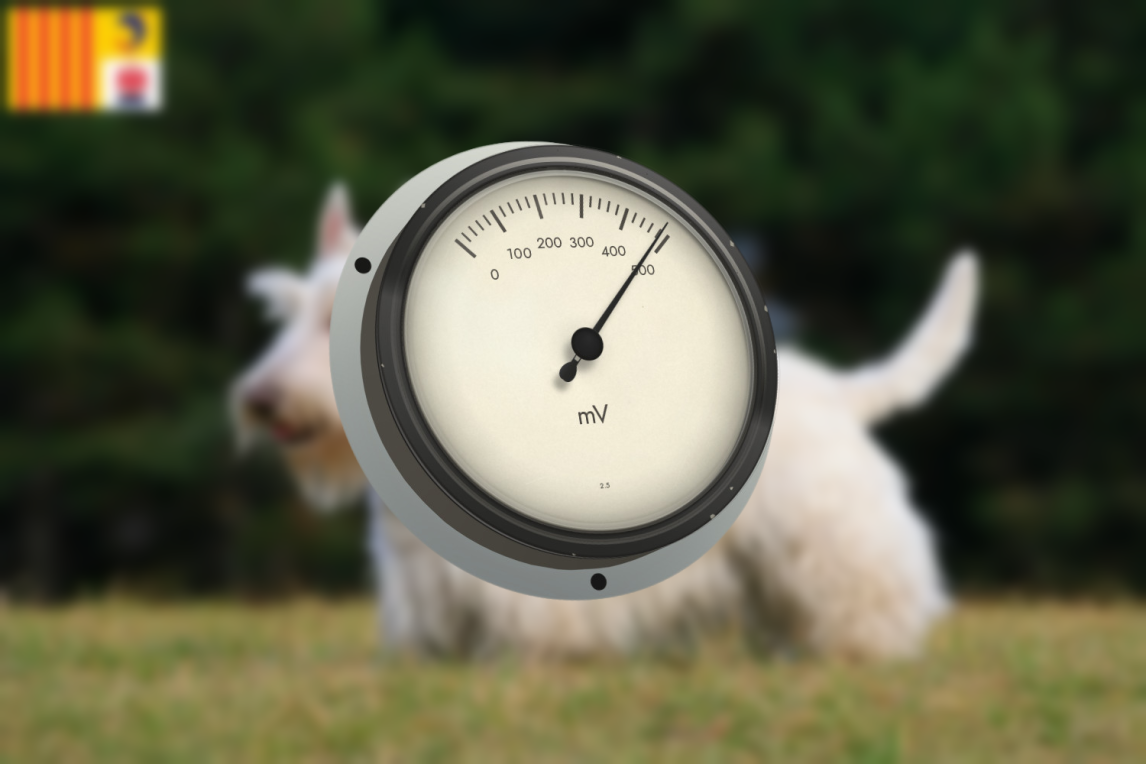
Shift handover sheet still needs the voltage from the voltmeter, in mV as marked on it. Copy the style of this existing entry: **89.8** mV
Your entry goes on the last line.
**480** mV
